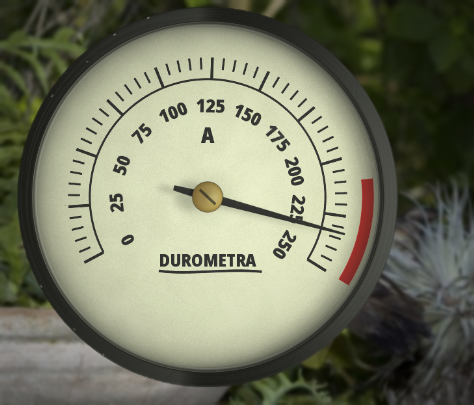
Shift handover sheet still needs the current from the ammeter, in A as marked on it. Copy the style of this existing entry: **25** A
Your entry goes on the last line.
**232.5** A
